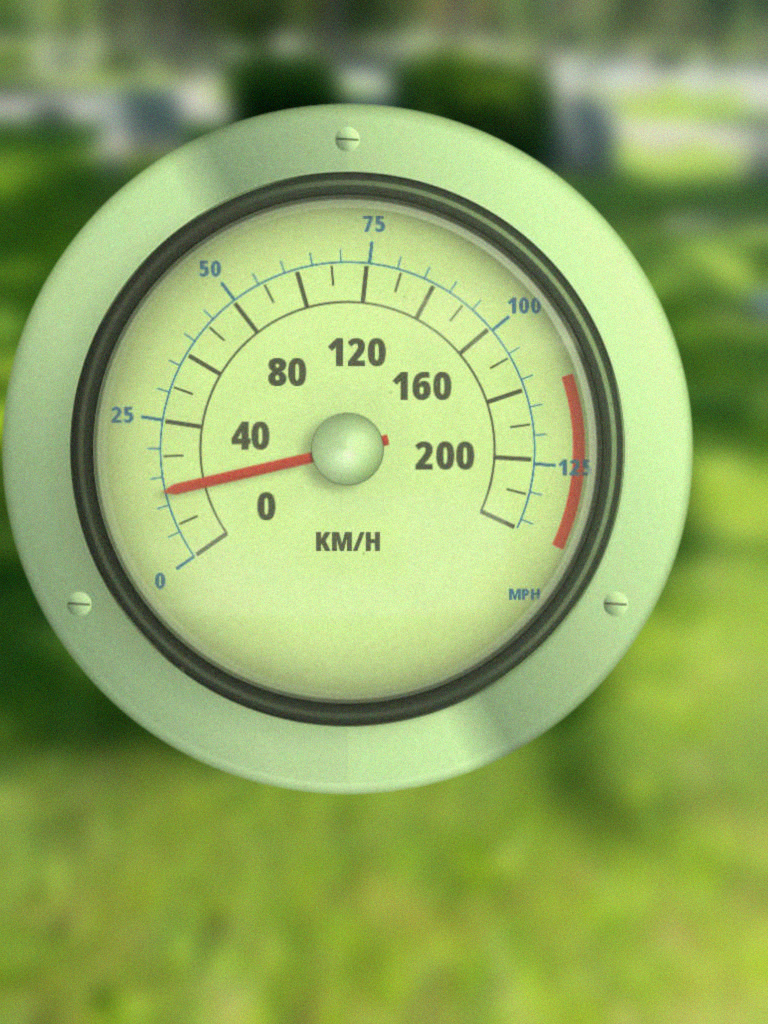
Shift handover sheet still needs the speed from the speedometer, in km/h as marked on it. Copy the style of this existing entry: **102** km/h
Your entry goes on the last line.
**20** km/h
